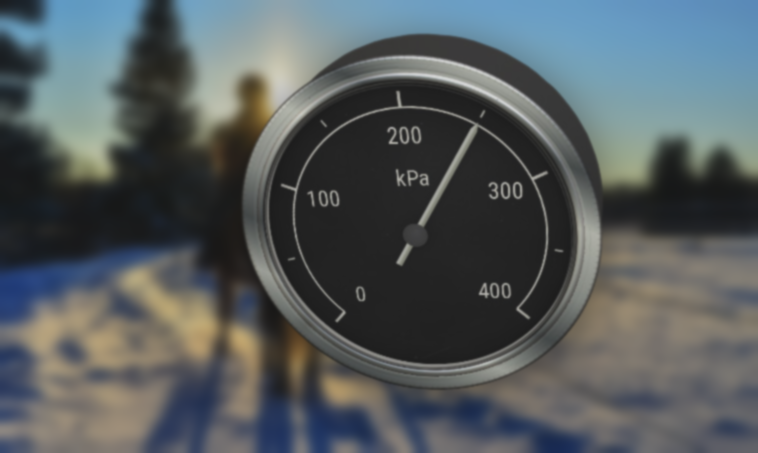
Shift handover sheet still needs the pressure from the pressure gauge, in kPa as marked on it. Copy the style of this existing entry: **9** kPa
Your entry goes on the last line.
**250** kPa
